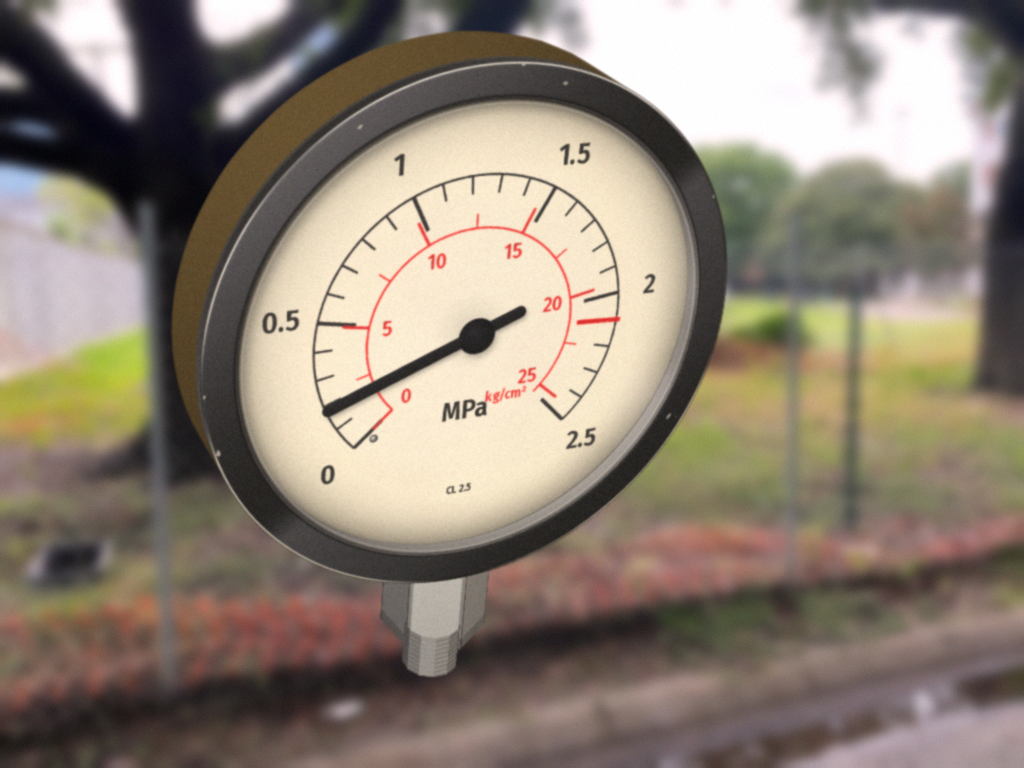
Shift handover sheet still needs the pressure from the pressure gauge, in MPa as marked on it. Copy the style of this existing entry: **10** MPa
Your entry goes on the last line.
**0.2** MPa
